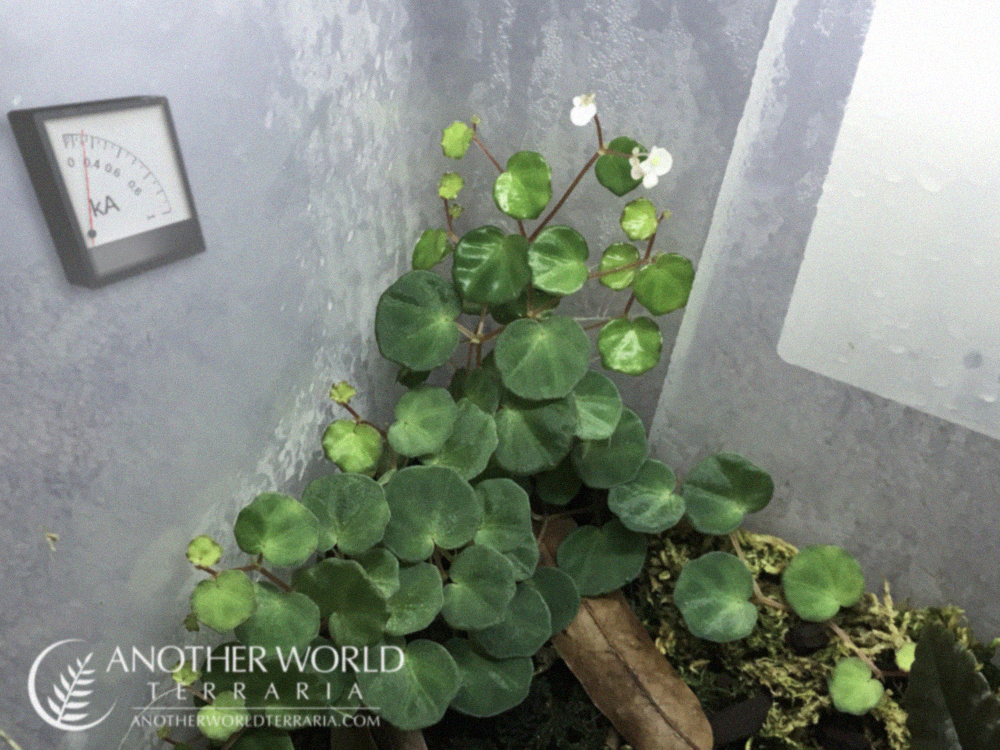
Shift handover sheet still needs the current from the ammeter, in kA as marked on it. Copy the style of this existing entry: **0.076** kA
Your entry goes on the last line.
**0.3** kA
